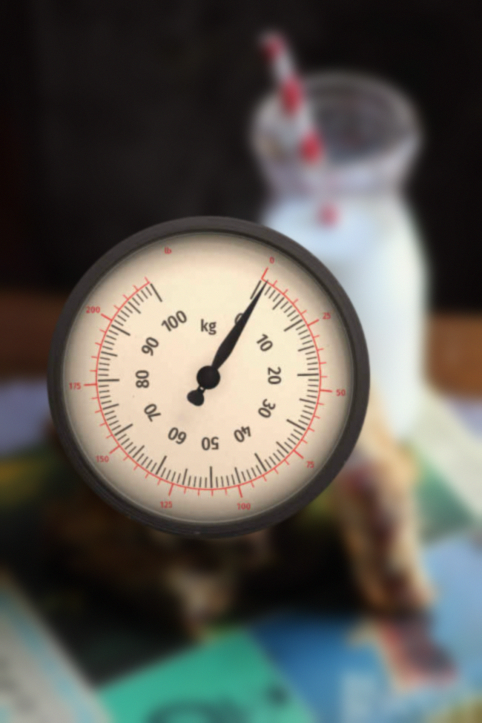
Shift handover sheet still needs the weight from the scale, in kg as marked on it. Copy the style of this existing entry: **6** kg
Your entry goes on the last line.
**1** kg
